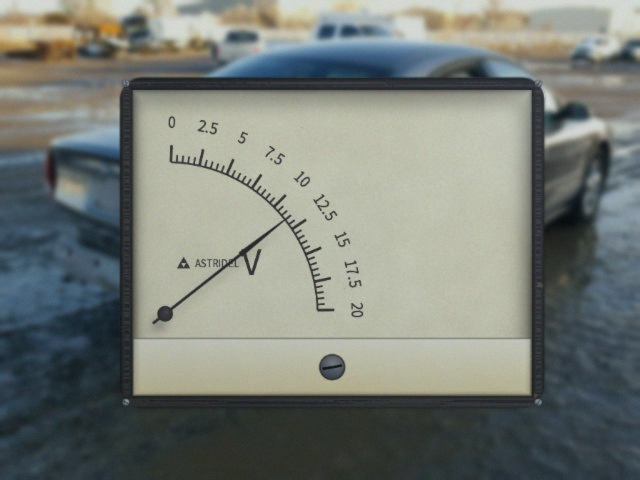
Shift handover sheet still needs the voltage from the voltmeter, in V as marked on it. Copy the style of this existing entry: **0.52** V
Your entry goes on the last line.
**11.5** V
